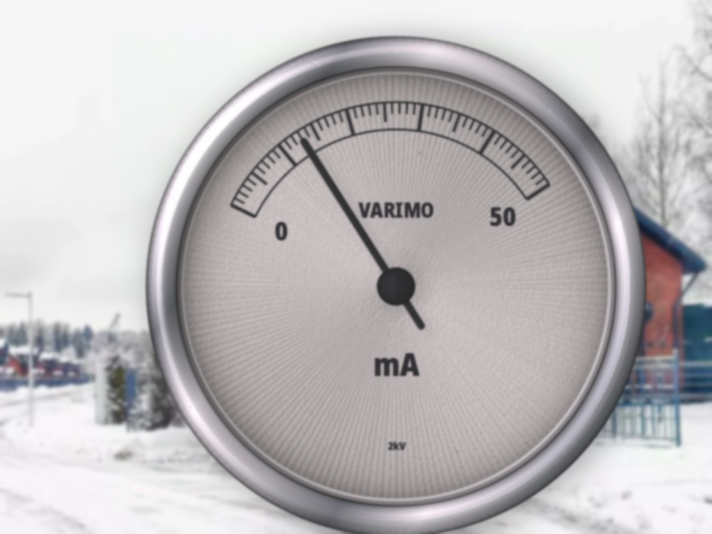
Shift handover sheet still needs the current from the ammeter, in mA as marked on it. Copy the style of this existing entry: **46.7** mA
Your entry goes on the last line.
**13** mA
